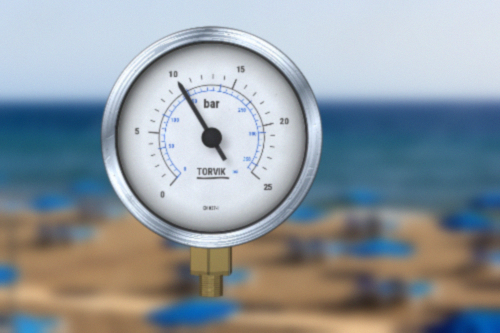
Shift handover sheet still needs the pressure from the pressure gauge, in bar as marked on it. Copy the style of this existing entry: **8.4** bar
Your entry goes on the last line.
**10** bar
